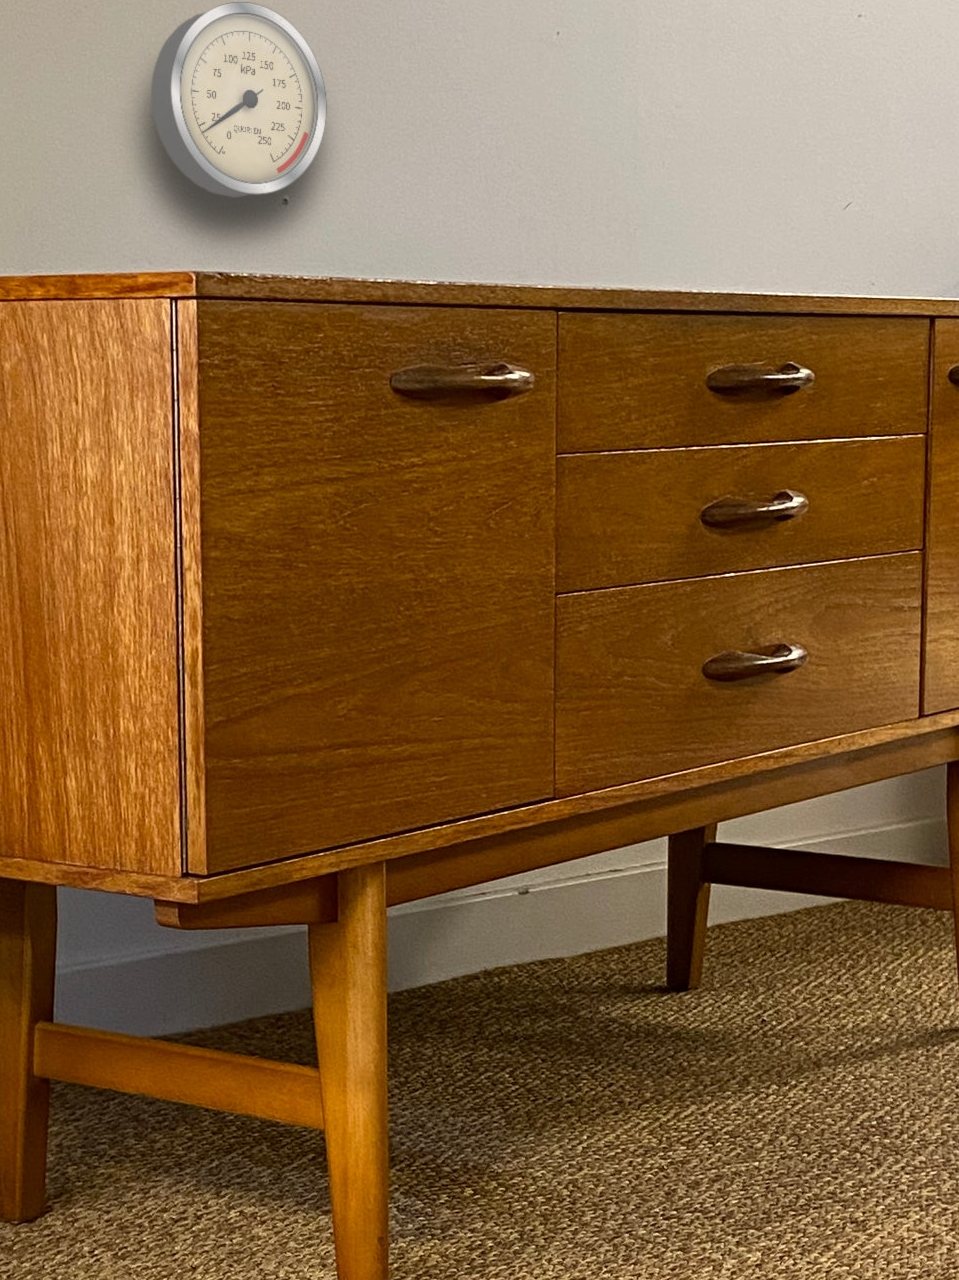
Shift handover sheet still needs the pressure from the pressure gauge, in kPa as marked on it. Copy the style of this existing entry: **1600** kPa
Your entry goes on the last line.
**20** kPa
